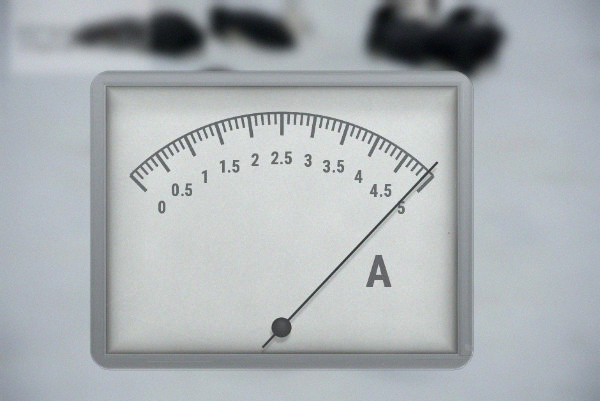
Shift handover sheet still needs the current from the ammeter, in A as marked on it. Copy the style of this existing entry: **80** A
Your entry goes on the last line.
**4.9** A
